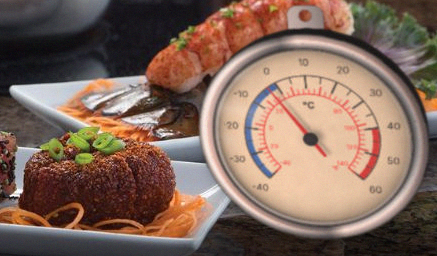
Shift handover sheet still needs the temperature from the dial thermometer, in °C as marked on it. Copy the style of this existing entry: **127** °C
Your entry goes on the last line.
**-2.5** °C
